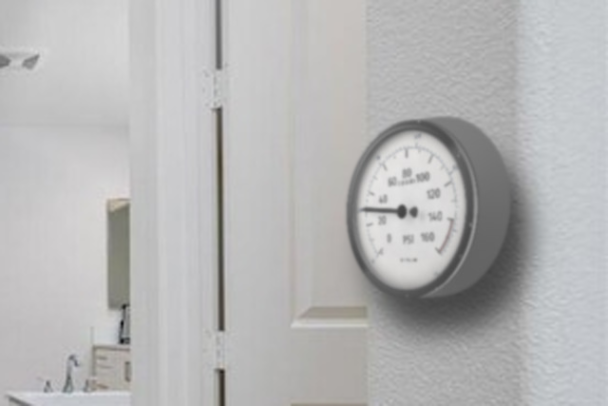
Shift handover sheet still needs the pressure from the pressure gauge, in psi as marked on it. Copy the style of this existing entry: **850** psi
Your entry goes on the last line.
**30** psi
